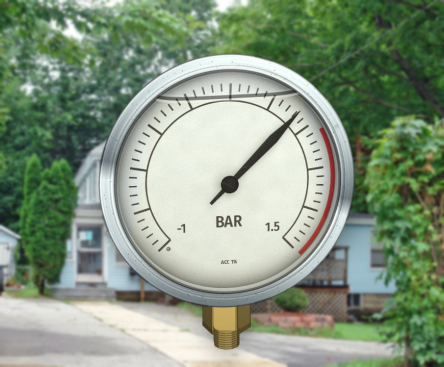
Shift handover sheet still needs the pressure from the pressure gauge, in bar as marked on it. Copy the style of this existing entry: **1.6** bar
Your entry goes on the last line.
**0.65** bar
